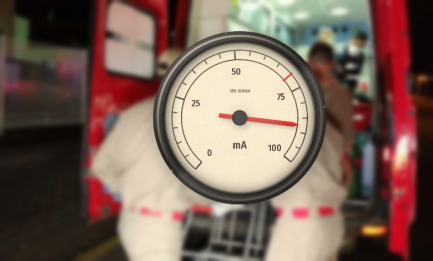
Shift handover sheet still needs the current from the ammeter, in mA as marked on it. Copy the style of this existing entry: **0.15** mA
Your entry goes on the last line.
**87.5** mA
